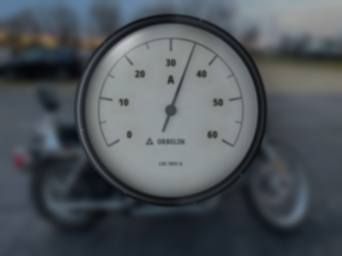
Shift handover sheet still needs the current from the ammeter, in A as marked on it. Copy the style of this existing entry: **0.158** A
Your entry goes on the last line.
**35** A
